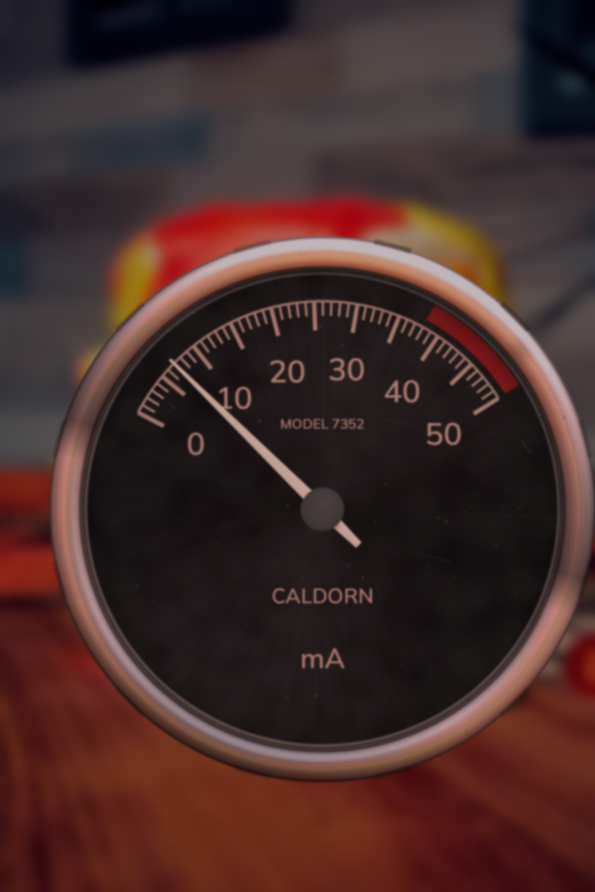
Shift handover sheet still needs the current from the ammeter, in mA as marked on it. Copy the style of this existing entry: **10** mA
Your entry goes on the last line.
**7** mA
